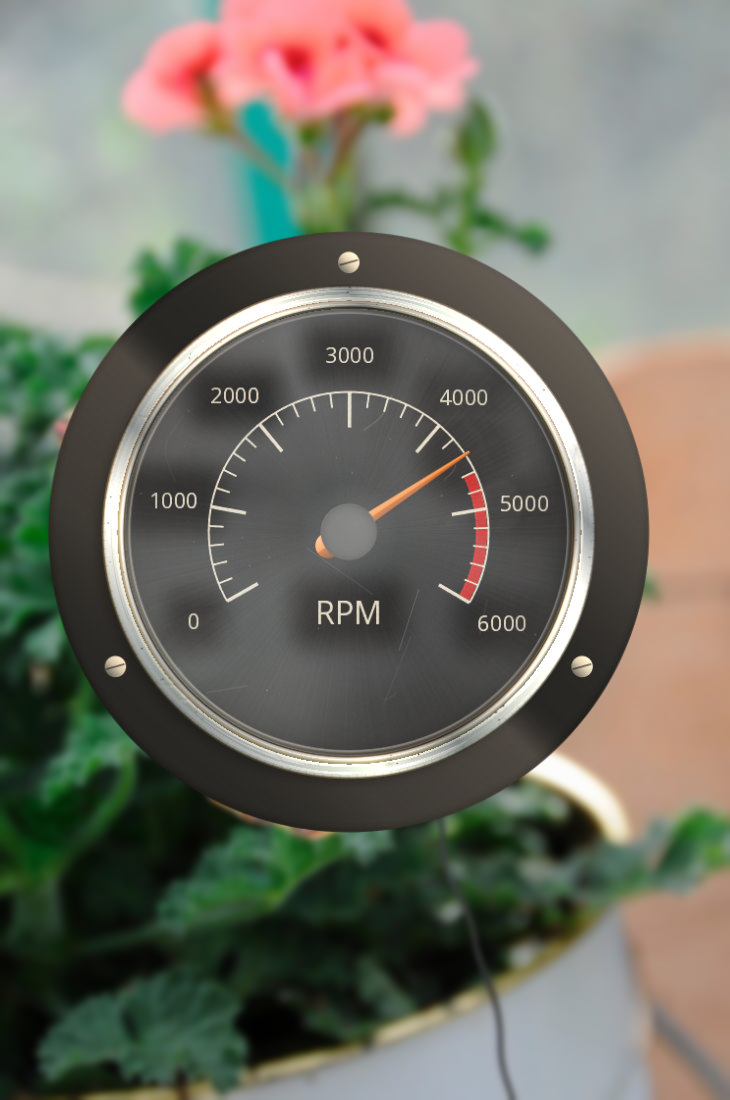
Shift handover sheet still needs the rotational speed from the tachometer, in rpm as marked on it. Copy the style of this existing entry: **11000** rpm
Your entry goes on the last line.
**4400** rpm
